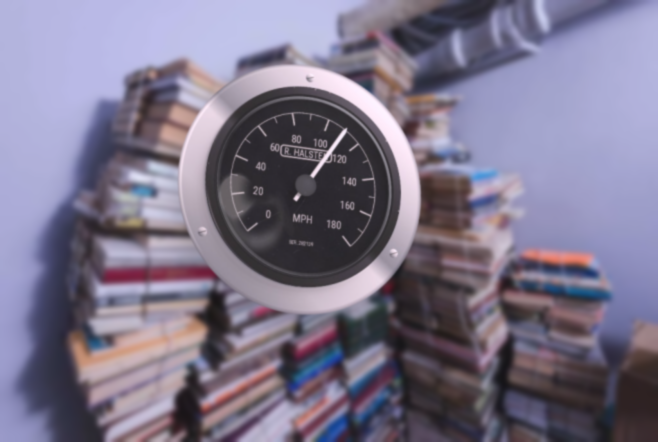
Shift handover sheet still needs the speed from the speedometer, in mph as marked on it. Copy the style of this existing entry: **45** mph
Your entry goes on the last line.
**110** mph
